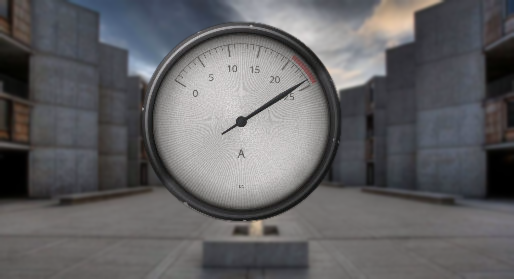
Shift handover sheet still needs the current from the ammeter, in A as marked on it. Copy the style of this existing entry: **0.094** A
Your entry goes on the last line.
**24** A
